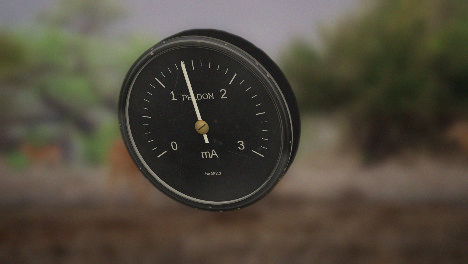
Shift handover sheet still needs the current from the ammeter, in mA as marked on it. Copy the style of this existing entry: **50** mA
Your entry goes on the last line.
**1.4** mA
